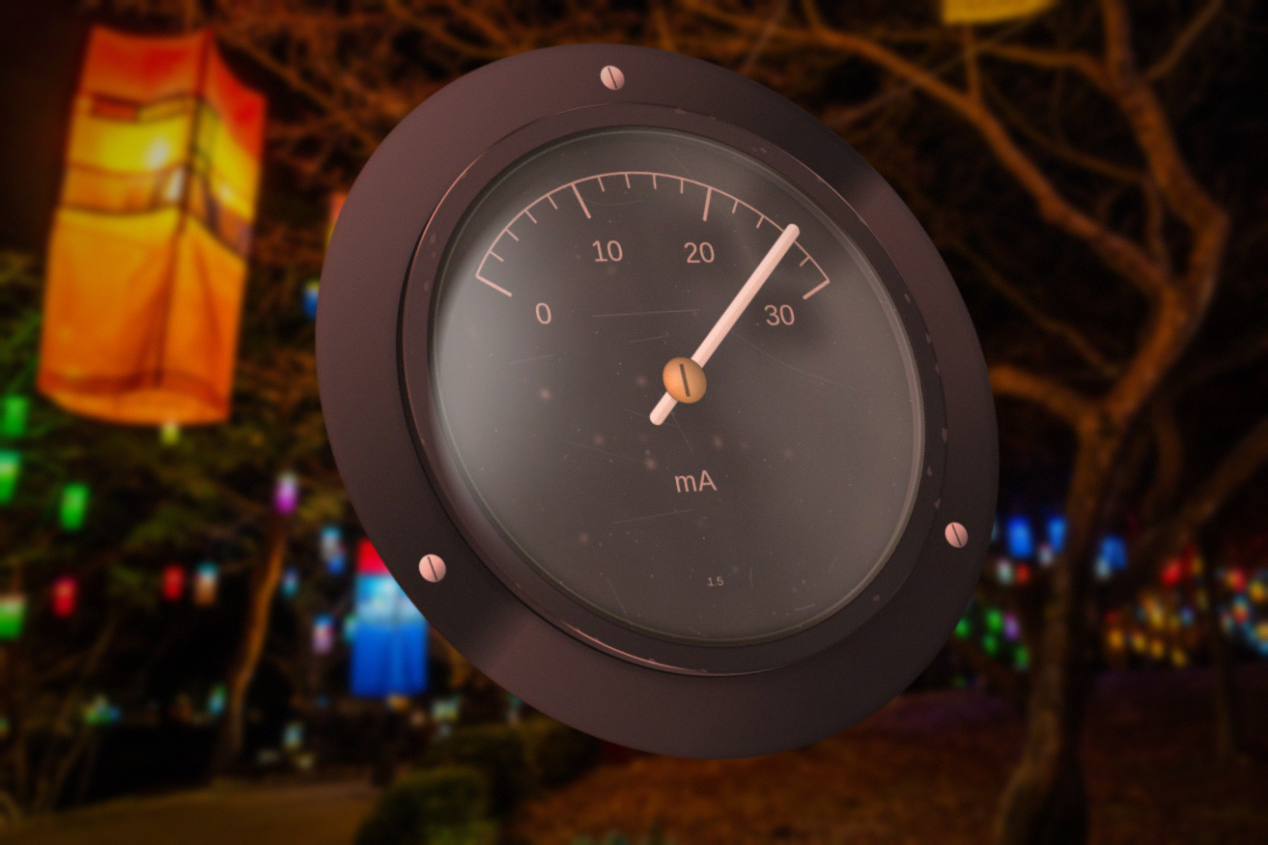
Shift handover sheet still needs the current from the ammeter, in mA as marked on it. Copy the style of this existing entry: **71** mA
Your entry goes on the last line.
**26** mA
